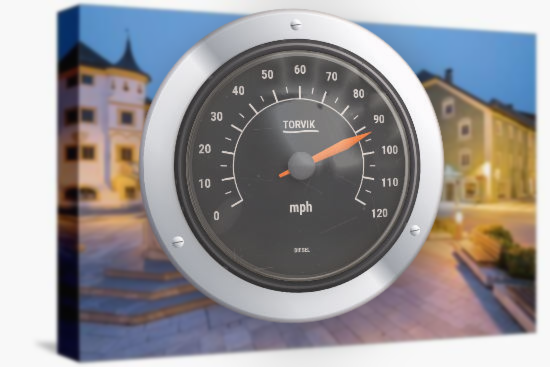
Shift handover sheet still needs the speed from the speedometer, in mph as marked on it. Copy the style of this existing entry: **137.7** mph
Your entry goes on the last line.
**92.5** mph
